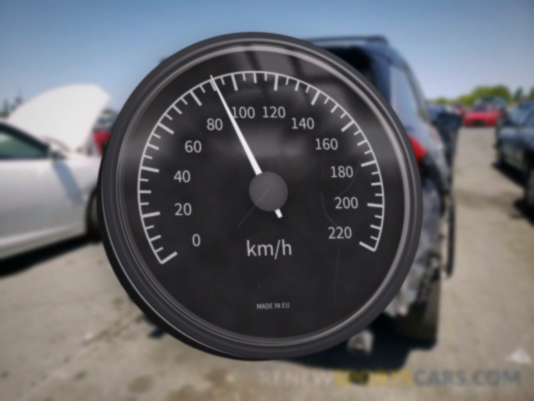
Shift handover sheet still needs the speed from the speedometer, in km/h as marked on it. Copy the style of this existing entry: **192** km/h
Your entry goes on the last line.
**90** km/h
